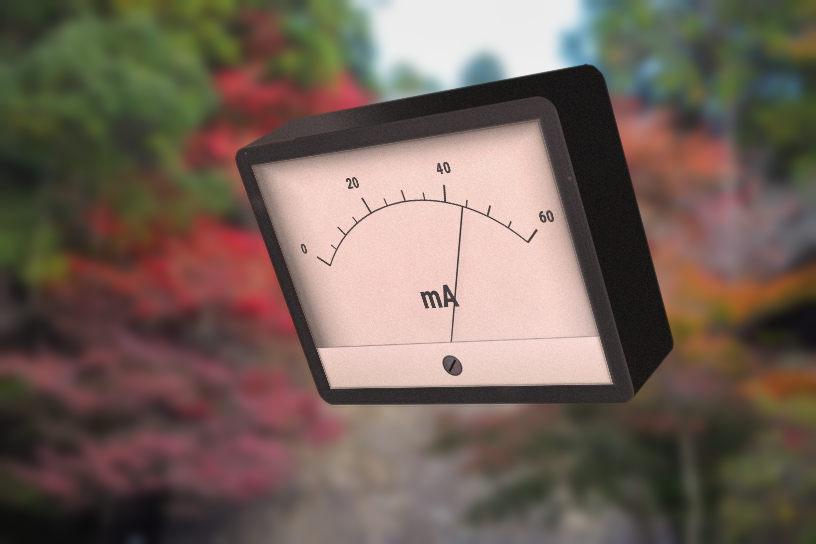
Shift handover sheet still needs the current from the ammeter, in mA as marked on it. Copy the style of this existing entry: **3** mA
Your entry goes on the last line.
**45** mA
